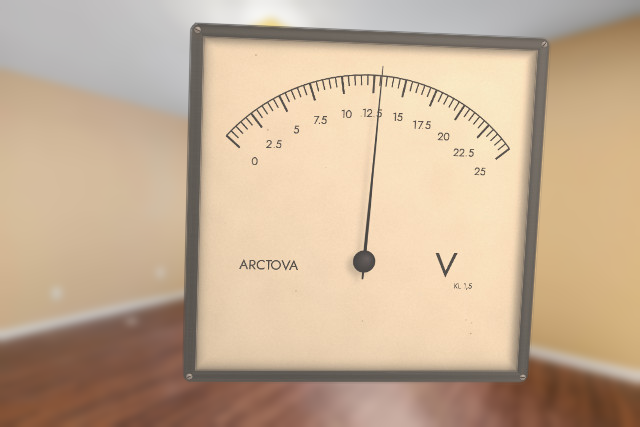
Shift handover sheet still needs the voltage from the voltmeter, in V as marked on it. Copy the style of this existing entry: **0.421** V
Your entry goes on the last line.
**13** V
